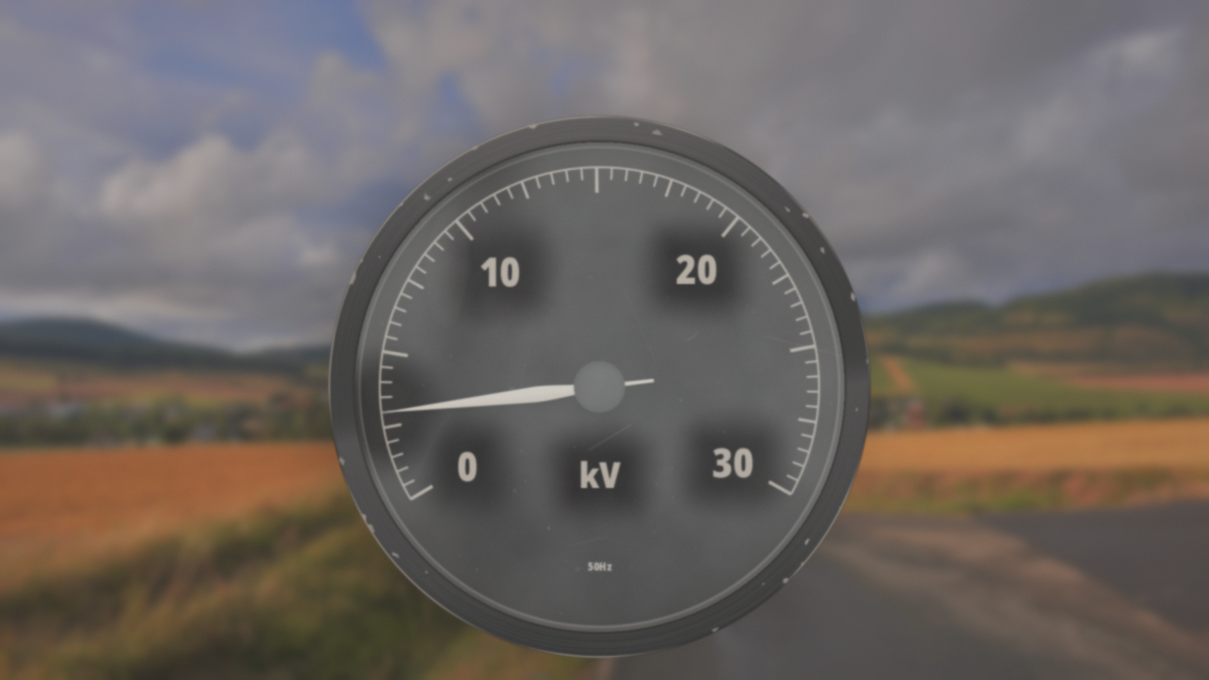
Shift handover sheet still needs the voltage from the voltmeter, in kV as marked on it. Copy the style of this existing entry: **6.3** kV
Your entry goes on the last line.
**3** kV
